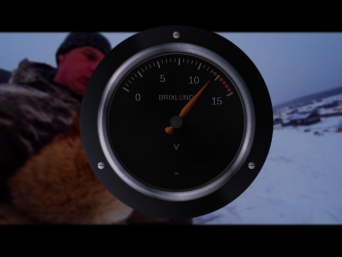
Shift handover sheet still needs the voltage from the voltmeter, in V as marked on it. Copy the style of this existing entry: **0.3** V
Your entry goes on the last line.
**12** V
